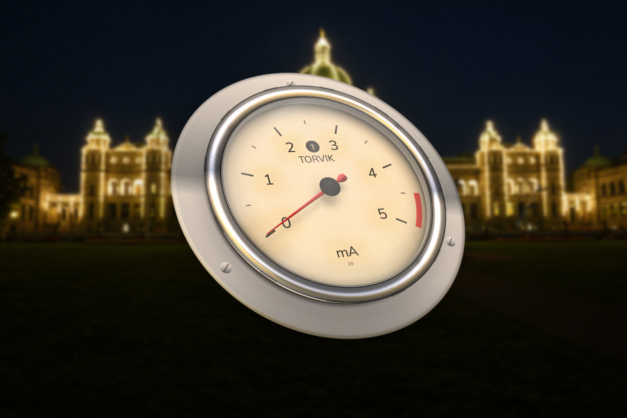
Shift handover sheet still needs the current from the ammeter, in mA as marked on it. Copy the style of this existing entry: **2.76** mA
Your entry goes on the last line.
**0** mA
